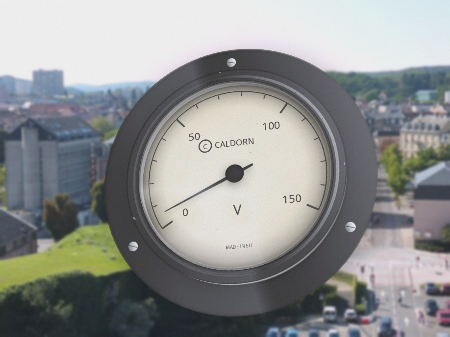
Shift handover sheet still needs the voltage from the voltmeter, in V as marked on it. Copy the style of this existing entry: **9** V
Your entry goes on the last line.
**5** V
